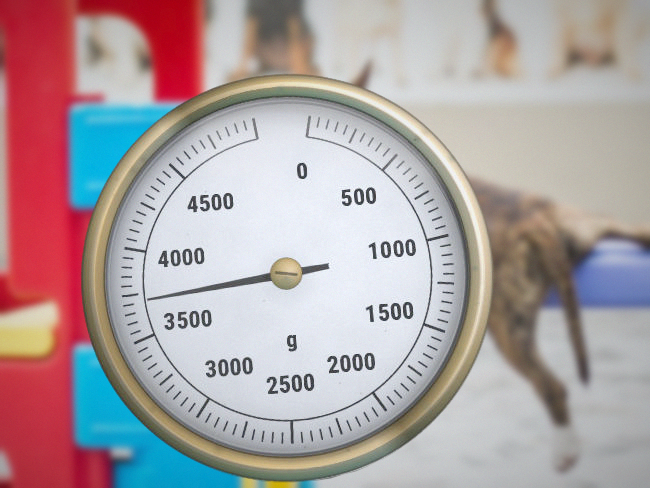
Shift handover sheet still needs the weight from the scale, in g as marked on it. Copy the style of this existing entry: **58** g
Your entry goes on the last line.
**3700** g
